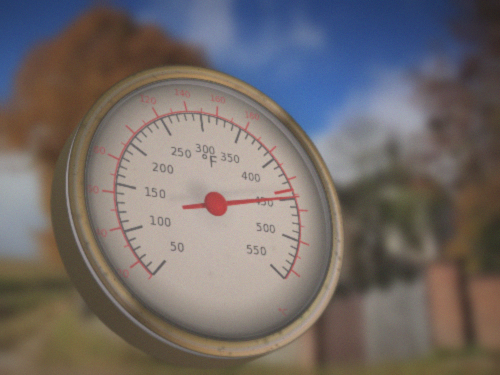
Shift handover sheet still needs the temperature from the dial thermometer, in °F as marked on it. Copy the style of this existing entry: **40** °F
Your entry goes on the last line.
**450** °F
